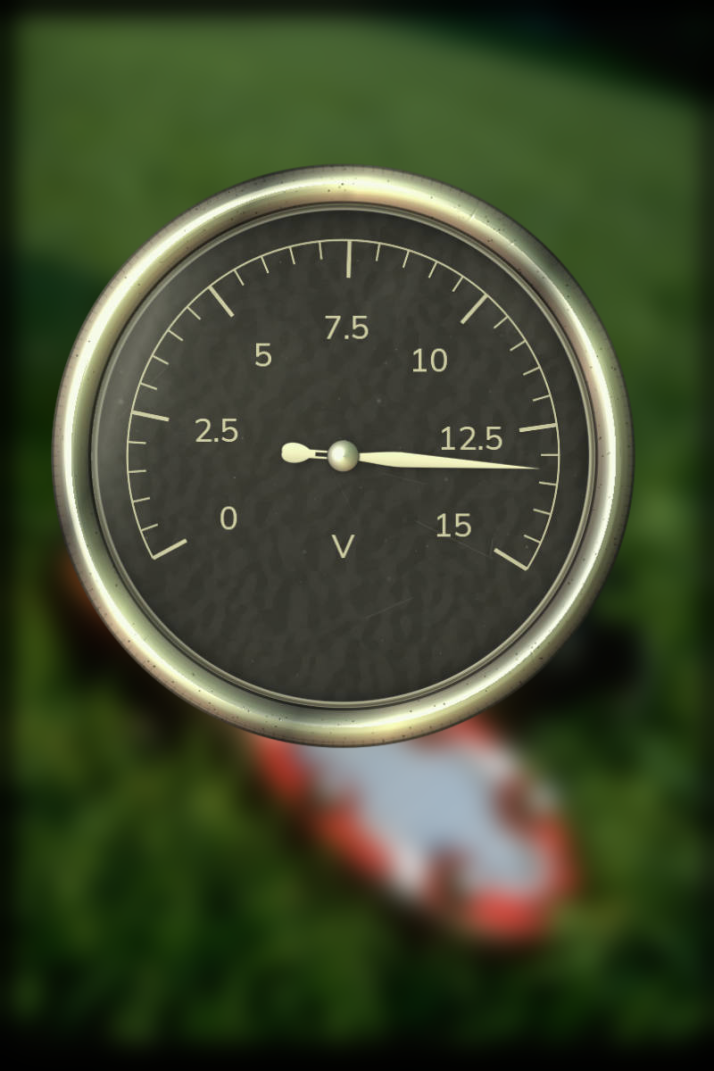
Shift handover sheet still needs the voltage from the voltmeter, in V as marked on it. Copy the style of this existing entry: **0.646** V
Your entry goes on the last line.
**13.25** V
